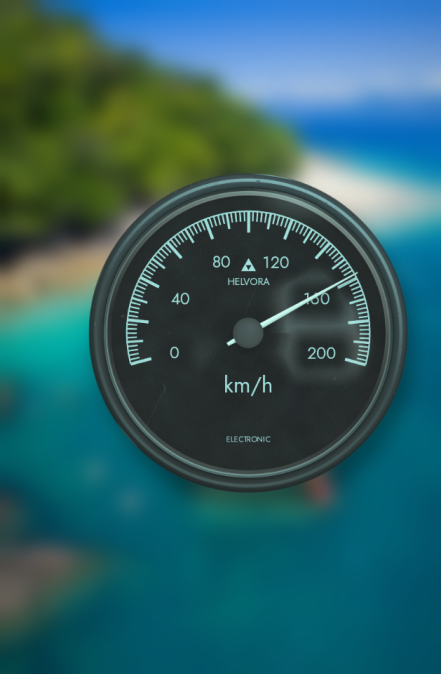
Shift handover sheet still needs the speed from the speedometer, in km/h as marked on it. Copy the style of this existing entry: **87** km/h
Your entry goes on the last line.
**158** km/h
